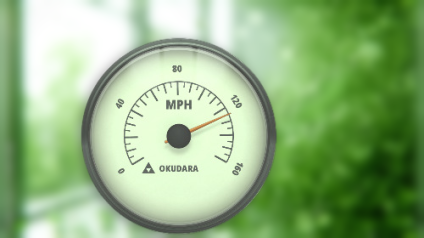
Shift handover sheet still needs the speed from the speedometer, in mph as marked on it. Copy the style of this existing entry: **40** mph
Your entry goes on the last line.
**125** mph
